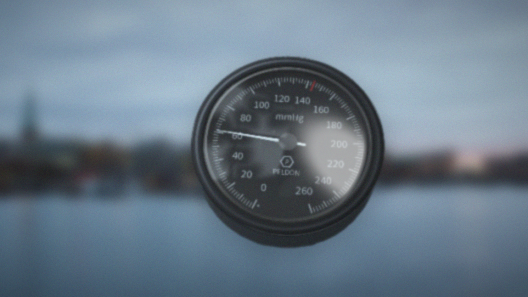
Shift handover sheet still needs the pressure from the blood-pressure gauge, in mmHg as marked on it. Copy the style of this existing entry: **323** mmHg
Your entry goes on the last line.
**60** mmHg
